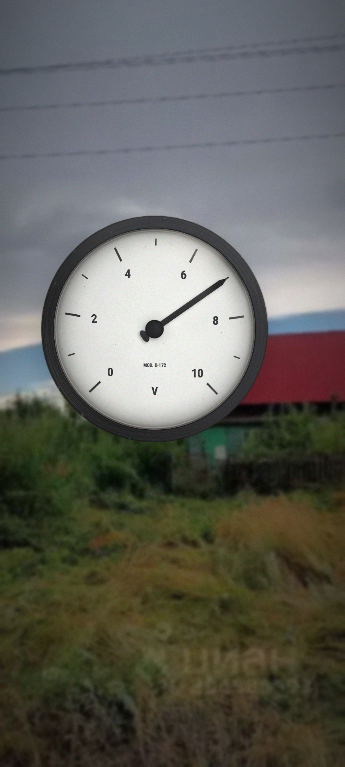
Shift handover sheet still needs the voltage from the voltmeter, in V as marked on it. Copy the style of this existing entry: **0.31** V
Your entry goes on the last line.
**7** V
